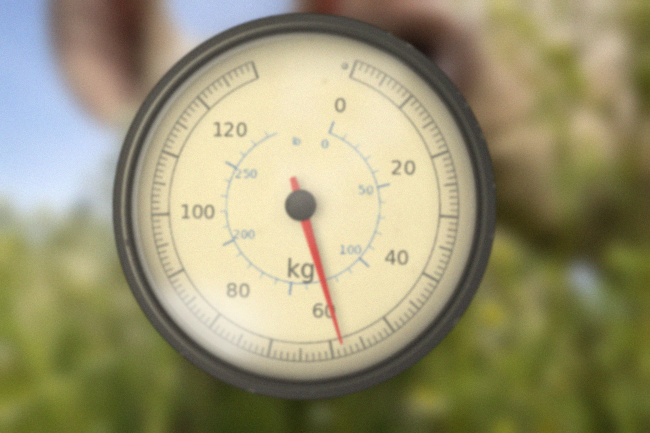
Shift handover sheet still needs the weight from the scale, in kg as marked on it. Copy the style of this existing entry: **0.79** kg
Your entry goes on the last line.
**58** kg
